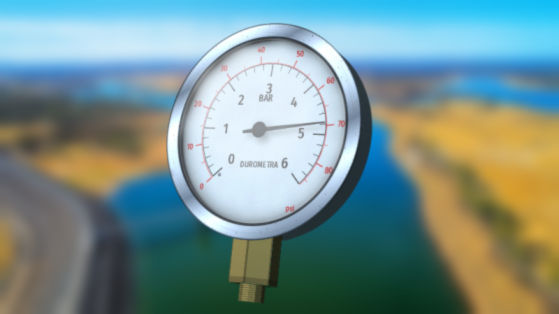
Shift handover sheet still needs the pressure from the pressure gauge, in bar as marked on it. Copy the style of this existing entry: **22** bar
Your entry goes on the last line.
**4.8** bar
